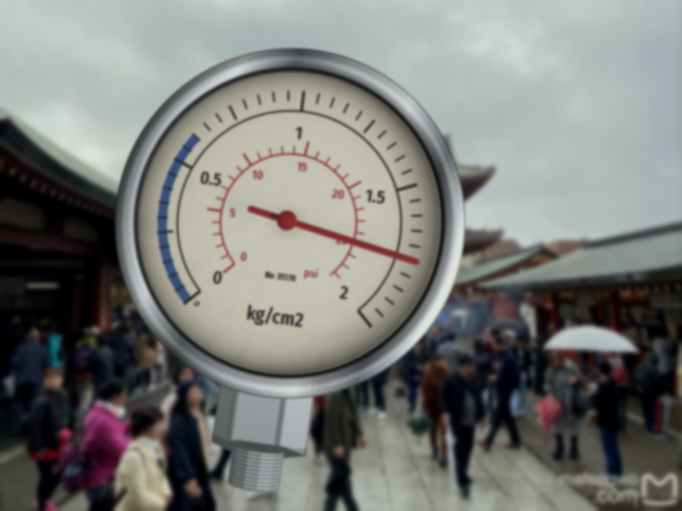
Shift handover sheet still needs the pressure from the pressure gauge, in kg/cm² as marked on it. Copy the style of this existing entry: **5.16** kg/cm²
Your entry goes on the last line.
**1.75** kg/cm²
